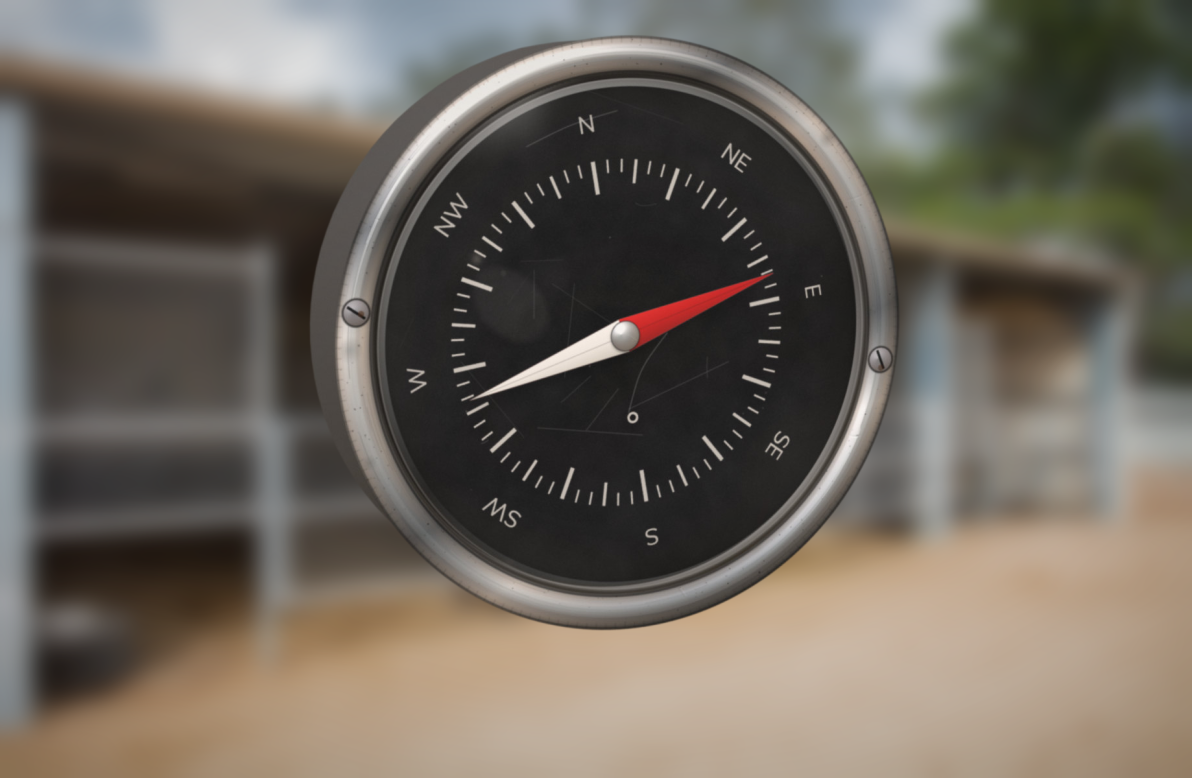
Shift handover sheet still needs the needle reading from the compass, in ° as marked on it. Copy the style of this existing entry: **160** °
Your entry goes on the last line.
**80** °
